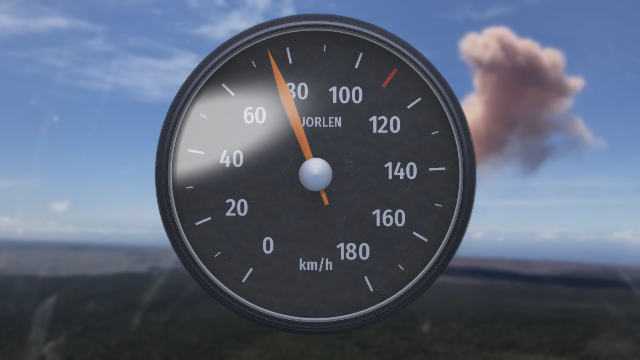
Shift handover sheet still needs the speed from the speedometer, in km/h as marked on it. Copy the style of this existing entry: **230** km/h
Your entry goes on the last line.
**75** km/h
